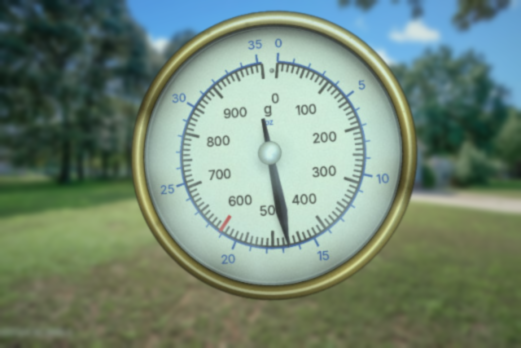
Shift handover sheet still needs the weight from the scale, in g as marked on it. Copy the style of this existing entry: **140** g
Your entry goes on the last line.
**470** g
